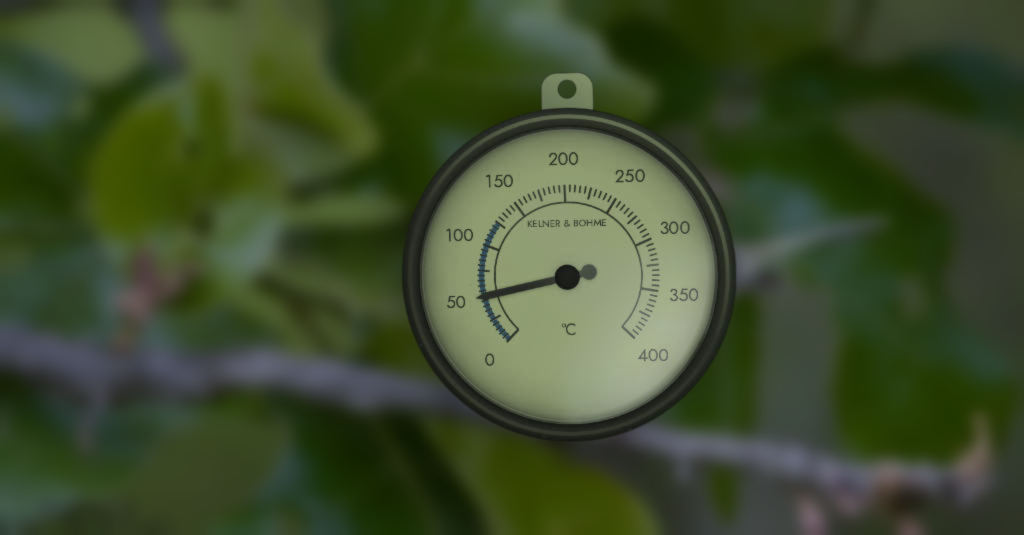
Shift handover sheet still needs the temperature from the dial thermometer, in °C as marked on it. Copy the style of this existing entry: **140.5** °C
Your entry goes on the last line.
**50** °C
